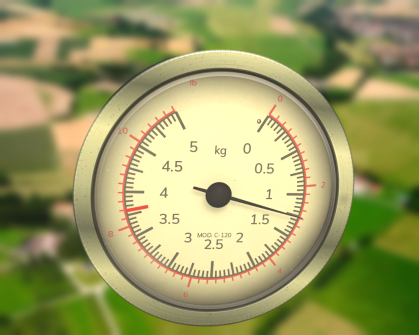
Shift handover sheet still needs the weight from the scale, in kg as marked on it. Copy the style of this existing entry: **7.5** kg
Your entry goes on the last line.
**1.25** kg
